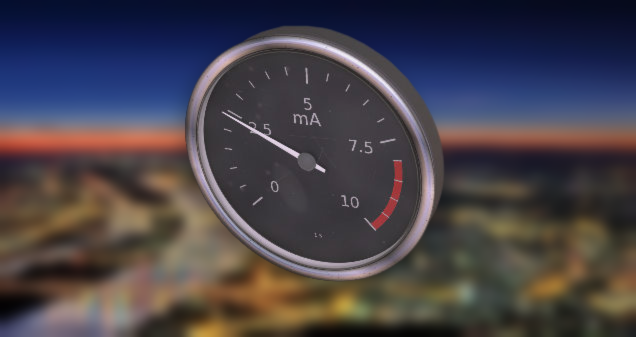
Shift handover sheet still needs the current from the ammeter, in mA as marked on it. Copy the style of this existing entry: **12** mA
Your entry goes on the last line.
**2.5** mA
